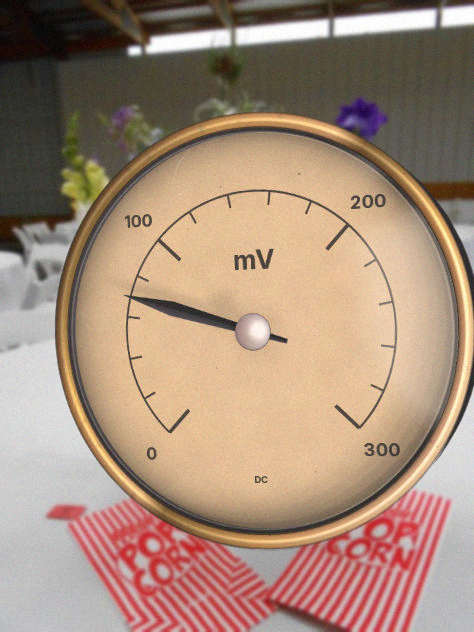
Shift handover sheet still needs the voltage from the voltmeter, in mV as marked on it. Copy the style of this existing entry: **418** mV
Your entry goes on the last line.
**70** mV
